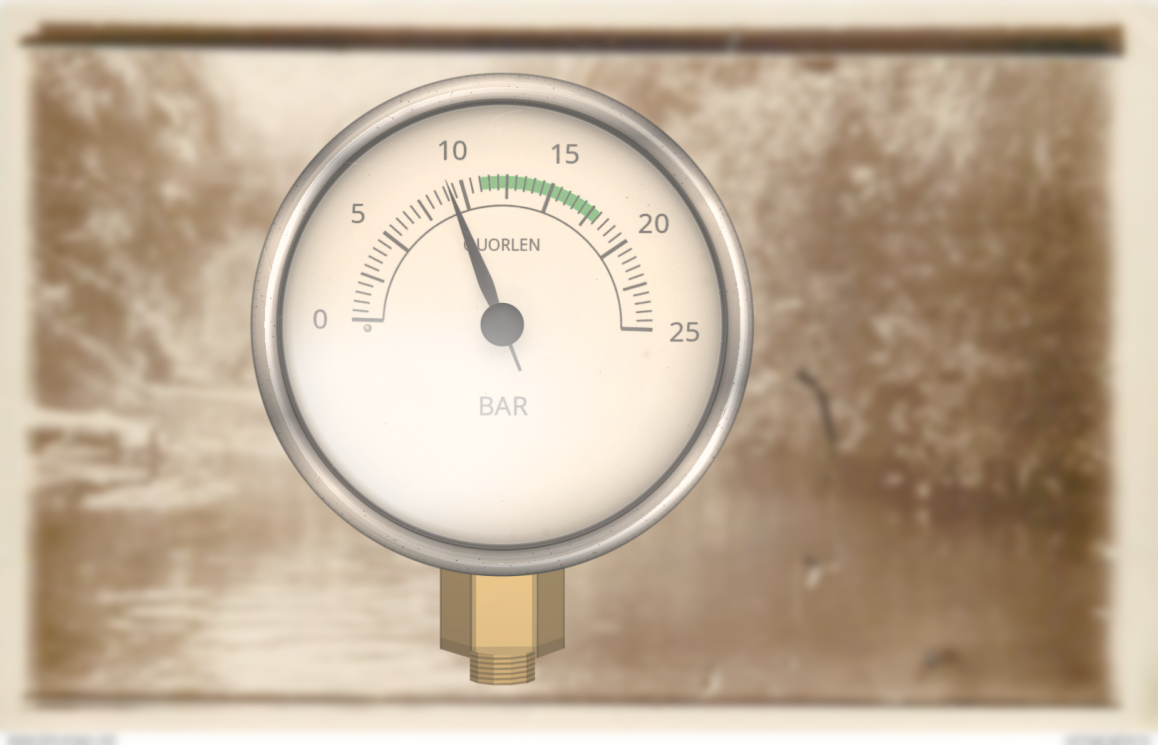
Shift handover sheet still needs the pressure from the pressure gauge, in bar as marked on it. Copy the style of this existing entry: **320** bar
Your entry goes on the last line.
**9.25** bar
